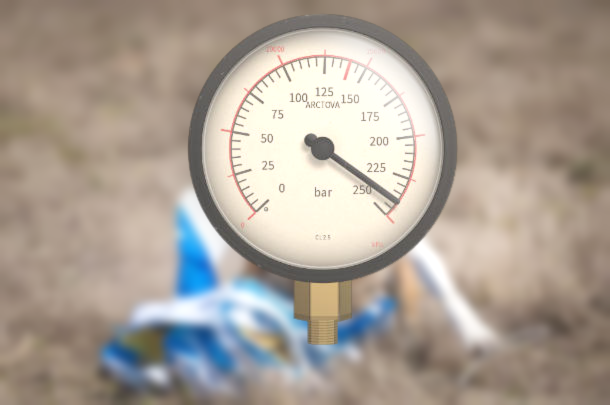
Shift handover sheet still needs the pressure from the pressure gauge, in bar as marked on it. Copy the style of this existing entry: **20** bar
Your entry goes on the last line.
**240** bar
